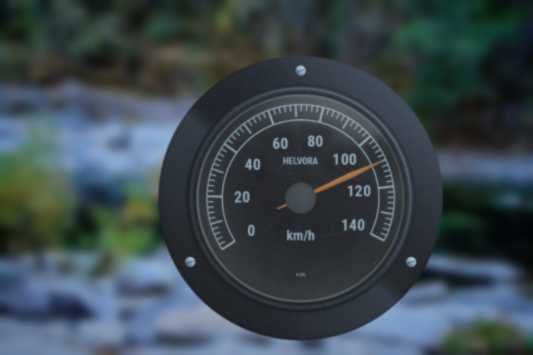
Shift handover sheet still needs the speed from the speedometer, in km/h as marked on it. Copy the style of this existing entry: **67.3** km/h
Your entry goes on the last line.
**110** km/h
